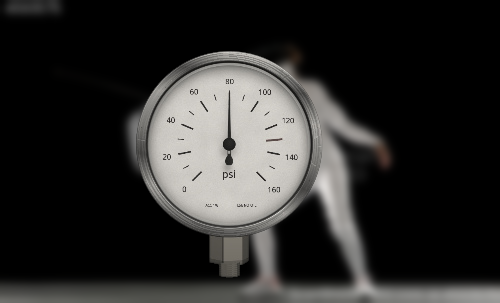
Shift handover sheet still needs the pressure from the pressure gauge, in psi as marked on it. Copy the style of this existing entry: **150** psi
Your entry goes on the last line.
**80** psi
